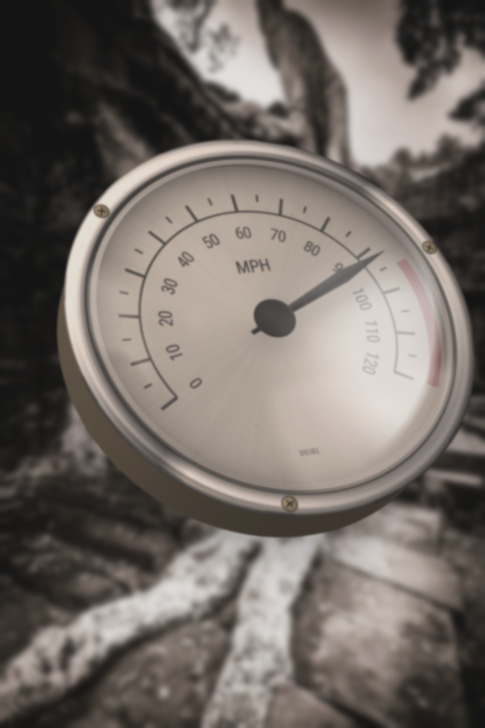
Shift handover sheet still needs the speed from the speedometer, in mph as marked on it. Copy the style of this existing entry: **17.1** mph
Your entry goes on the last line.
**92.5** mph
